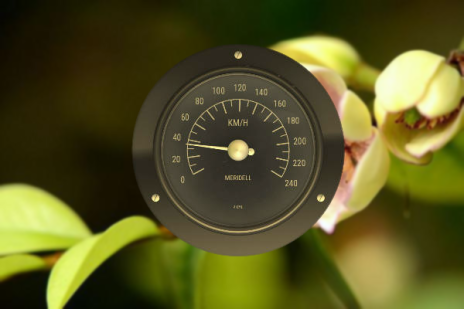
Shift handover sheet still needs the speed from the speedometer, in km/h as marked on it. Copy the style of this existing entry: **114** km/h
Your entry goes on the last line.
**35** km/h
